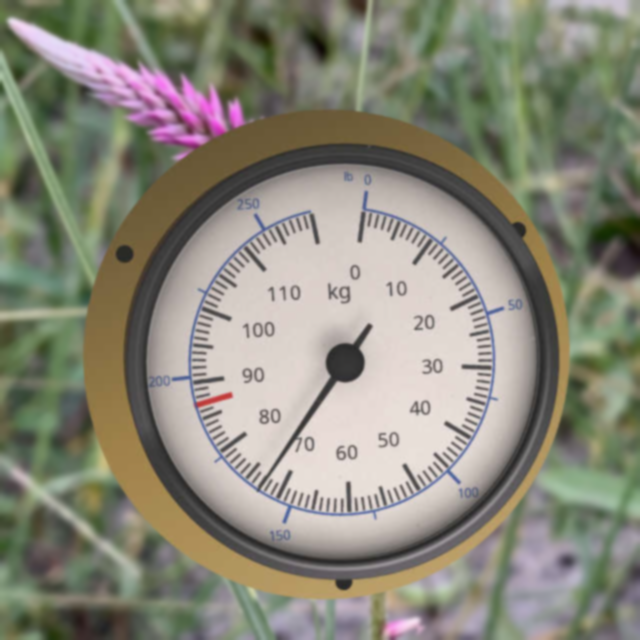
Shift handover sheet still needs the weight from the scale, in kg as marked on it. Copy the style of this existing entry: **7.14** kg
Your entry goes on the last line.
**73** kg
